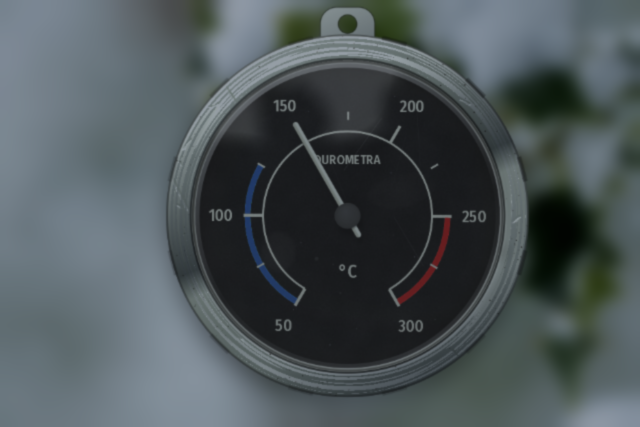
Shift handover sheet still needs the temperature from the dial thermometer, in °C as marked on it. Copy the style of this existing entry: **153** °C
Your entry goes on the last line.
**150** °C
